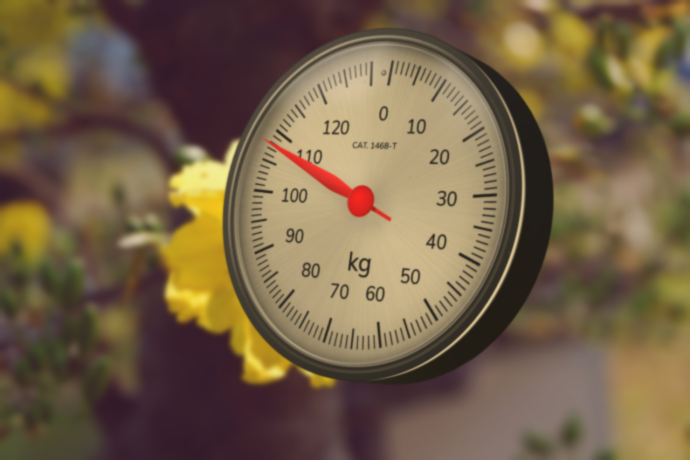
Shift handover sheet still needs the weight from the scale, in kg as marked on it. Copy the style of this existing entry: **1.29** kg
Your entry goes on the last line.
**108** kg
